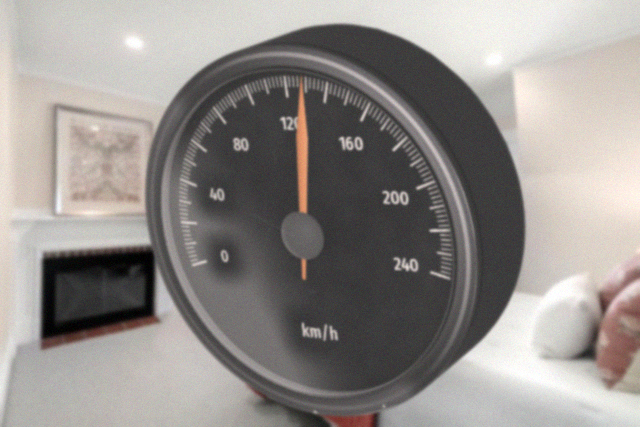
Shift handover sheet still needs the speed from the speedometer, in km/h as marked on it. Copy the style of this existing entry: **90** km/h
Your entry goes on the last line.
**130** km/h
